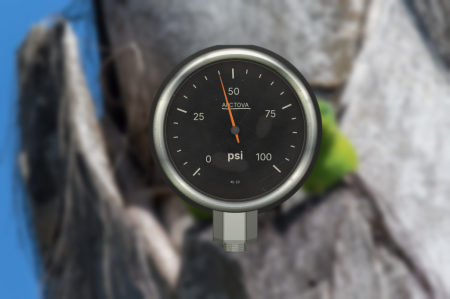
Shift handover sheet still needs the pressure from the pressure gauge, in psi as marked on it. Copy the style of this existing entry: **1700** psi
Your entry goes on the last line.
**45** psi
